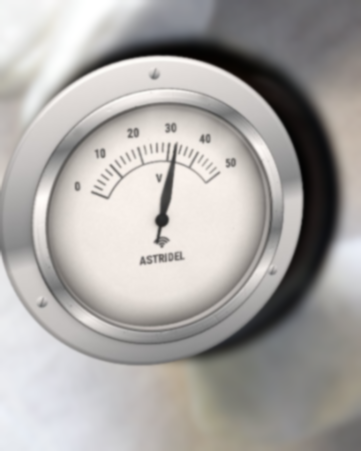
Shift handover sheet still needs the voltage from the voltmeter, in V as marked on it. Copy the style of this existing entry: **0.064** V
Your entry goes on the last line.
**32** V
